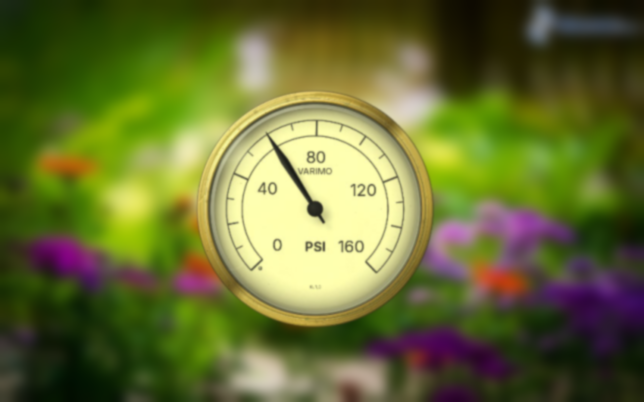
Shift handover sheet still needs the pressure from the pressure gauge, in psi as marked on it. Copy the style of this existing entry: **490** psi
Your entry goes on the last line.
**60** psi
